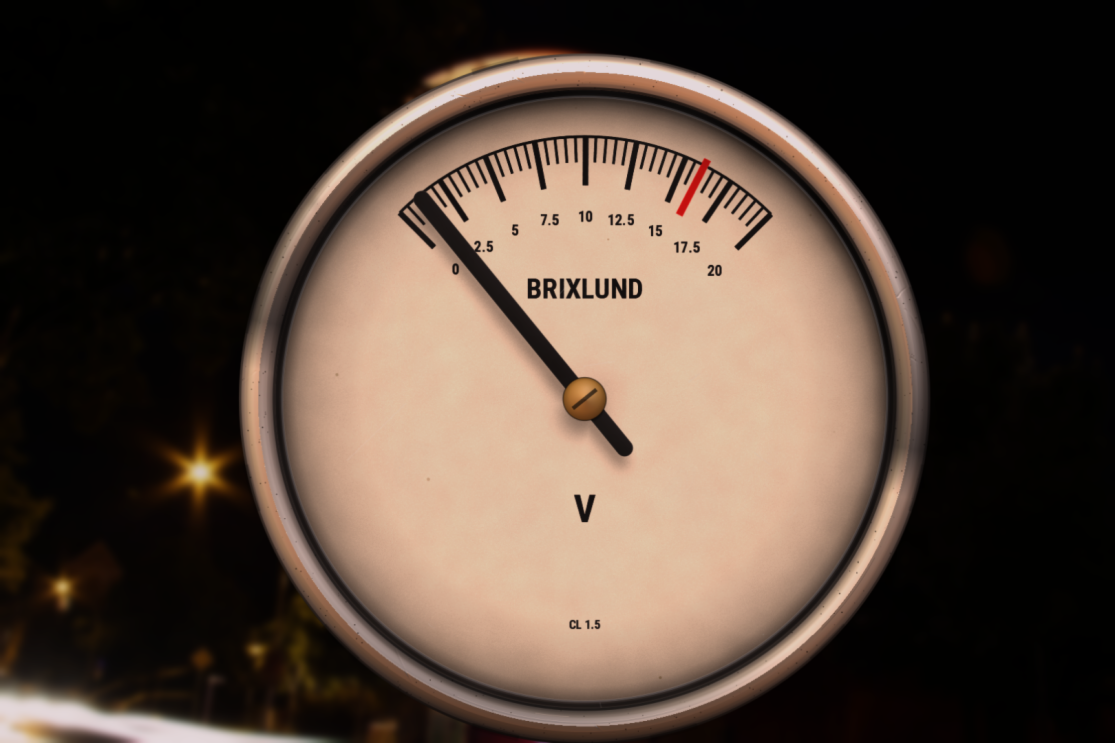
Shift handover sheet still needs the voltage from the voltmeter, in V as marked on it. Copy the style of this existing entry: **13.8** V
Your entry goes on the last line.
**1.25** V
